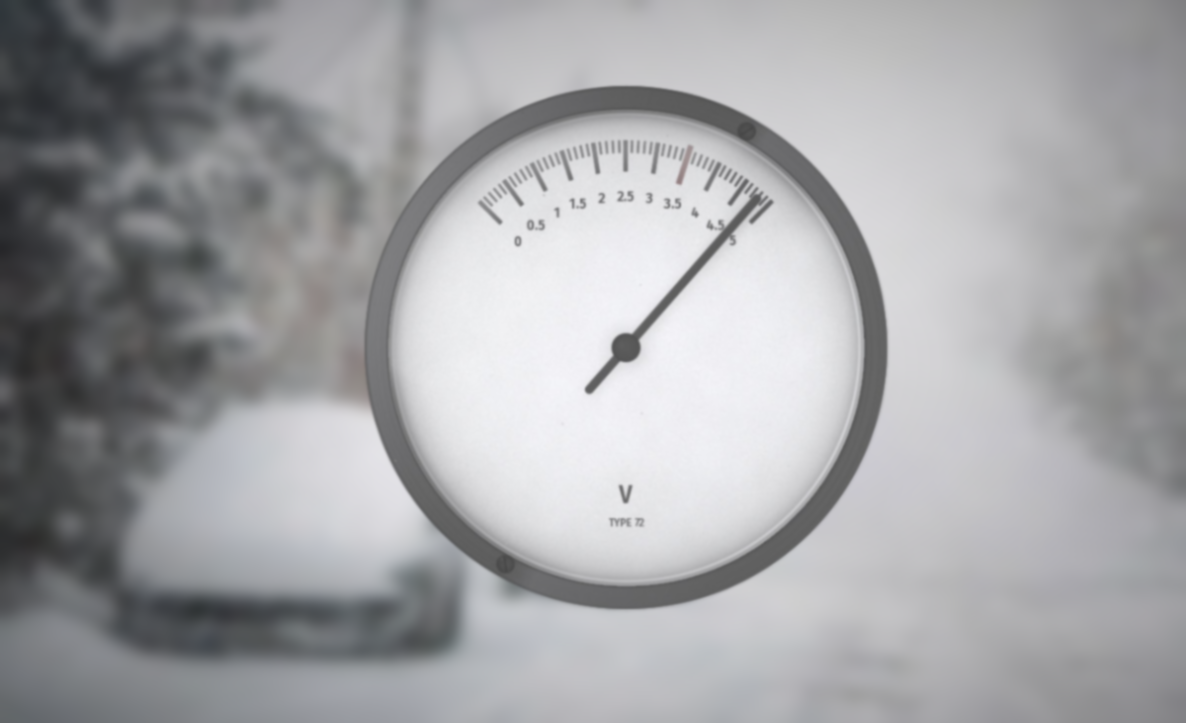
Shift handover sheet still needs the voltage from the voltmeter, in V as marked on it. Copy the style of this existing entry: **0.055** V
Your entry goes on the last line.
**4.8** V
